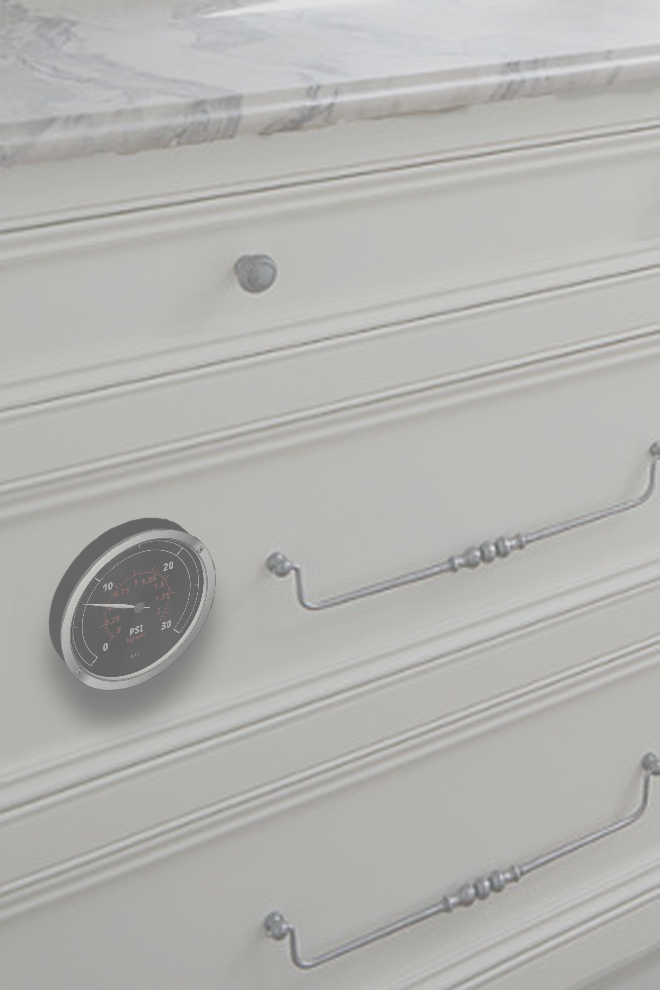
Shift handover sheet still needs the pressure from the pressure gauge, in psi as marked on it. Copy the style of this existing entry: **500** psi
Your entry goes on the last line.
**7.5** psi
